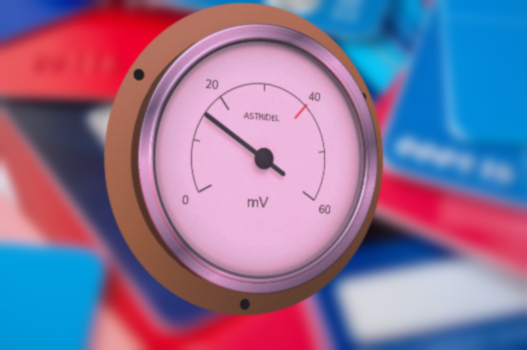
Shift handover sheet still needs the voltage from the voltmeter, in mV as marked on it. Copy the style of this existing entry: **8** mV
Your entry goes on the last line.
**15** mV
